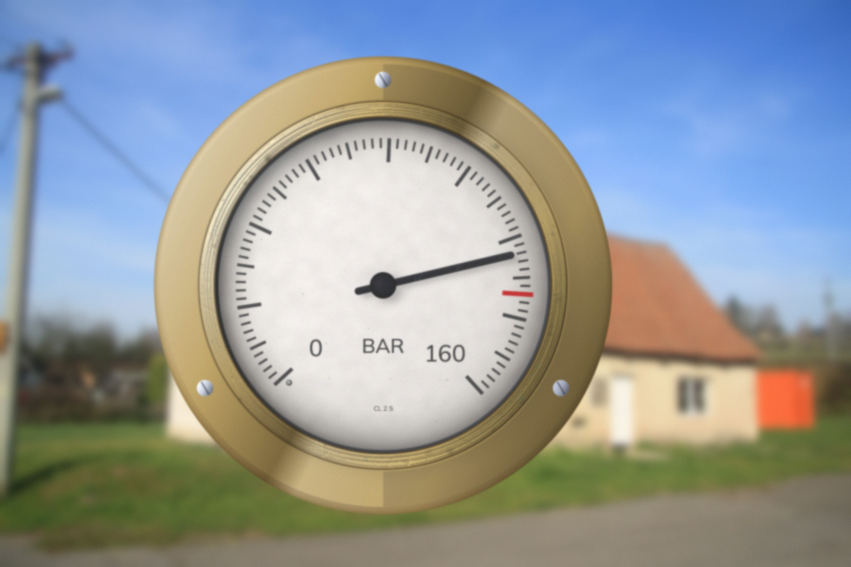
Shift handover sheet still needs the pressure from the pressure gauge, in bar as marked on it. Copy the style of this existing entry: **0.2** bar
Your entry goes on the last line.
**124** bar
